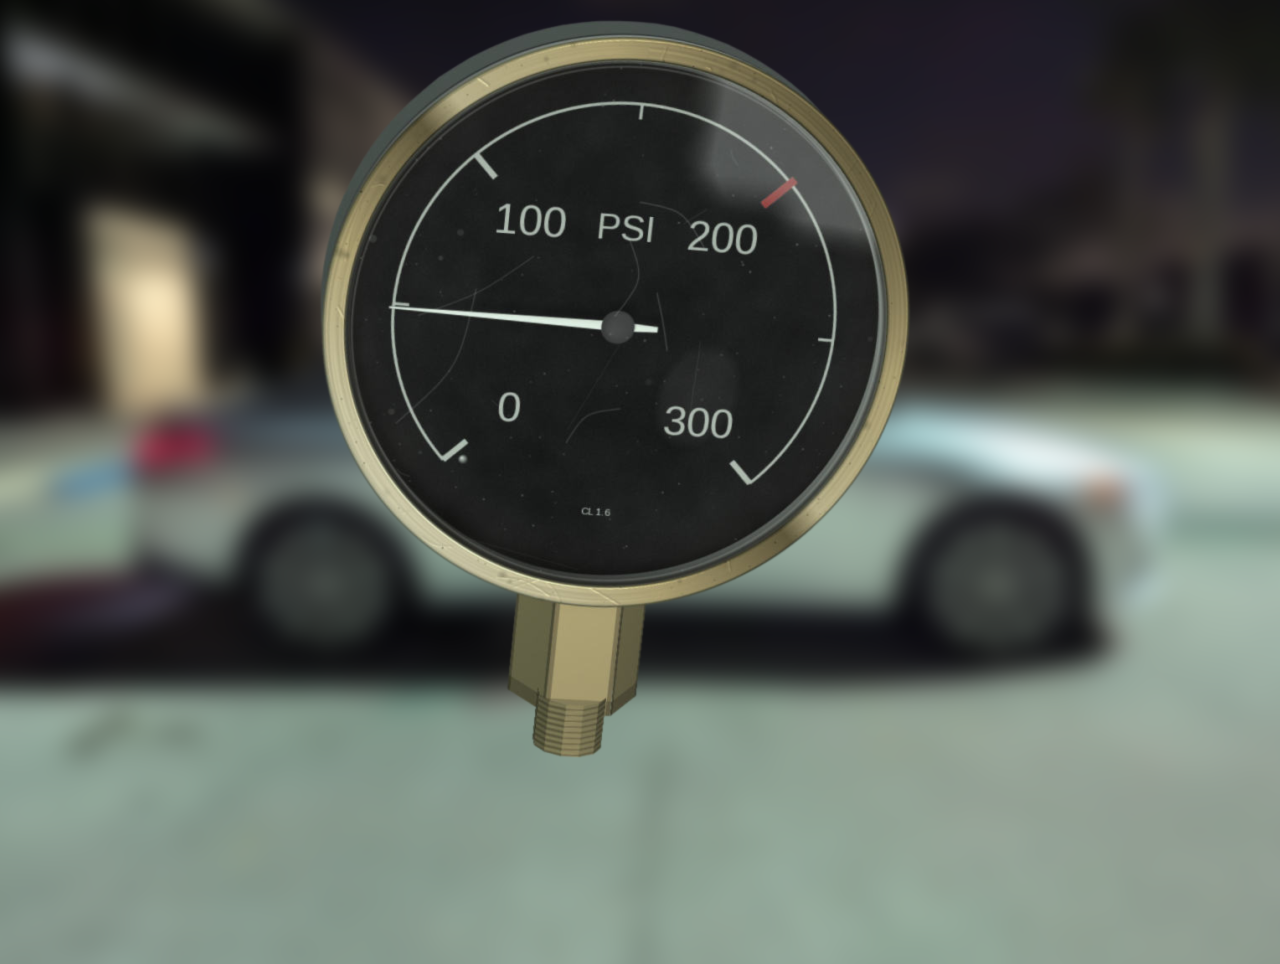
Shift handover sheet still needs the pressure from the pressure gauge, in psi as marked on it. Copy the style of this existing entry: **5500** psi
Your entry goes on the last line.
**50** psi
